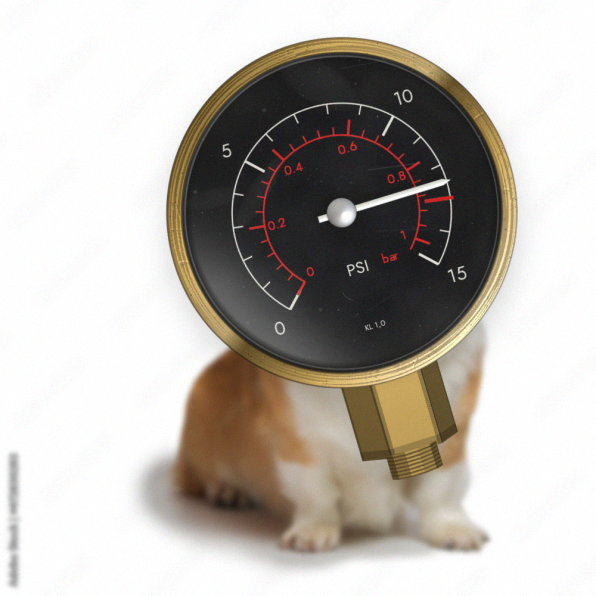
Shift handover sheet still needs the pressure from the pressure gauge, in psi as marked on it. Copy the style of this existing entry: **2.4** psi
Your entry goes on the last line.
**12.5** psi
